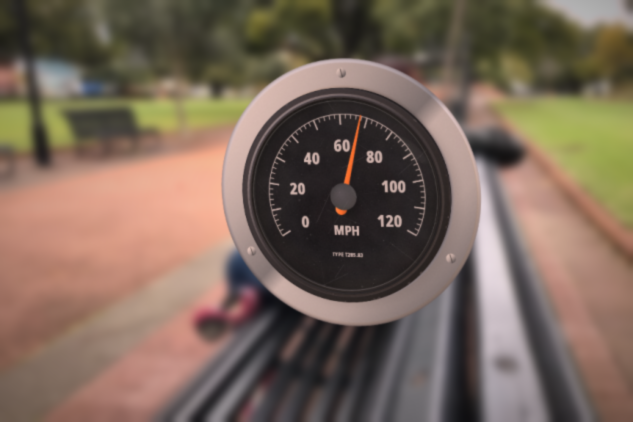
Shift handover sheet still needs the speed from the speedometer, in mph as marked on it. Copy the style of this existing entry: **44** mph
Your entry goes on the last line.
**68** mph
